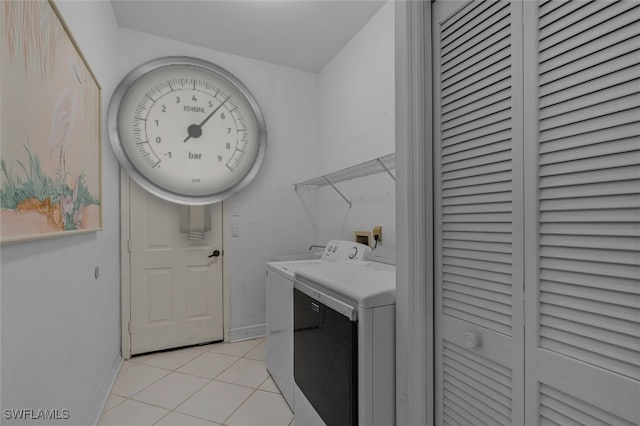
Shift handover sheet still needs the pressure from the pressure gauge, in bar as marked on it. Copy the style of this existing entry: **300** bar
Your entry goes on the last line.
**5.5** bar
